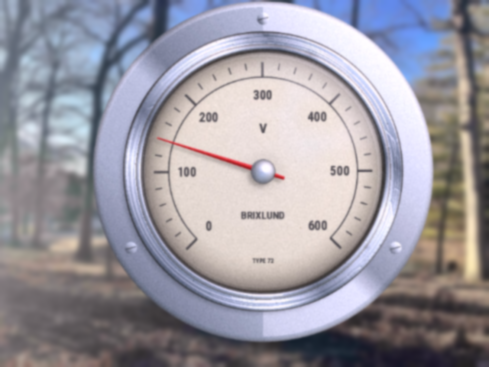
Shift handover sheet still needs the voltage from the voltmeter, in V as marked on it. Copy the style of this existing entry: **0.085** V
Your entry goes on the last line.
**140** V
